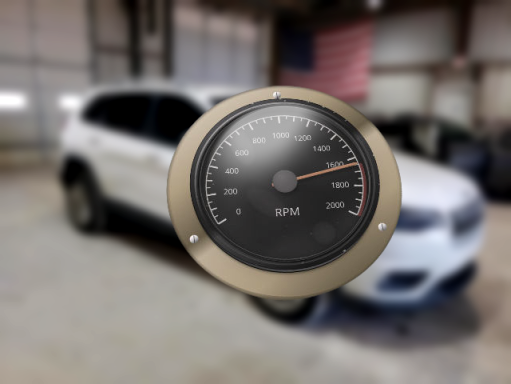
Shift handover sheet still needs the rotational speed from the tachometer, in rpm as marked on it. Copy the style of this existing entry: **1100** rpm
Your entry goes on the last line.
**1650** rpm
